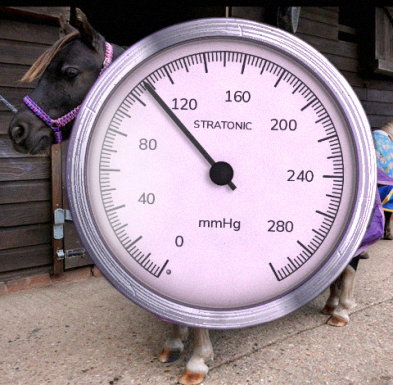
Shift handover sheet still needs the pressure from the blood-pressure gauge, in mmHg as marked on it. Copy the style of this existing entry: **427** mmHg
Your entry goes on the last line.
**108** mmHg
